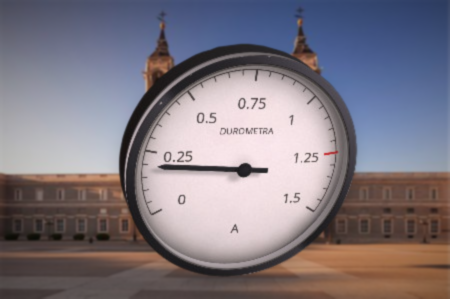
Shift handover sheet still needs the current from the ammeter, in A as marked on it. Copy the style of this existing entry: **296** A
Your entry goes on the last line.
**0.2** A
